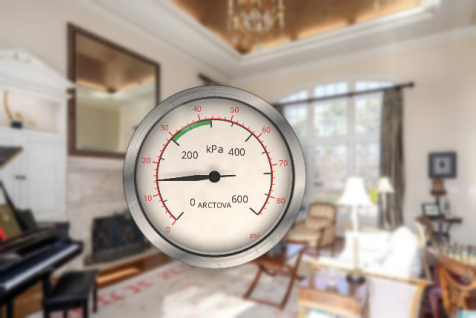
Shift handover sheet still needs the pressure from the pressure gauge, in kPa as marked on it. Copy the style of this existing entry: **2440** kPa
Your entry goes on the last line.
**100** kPa
